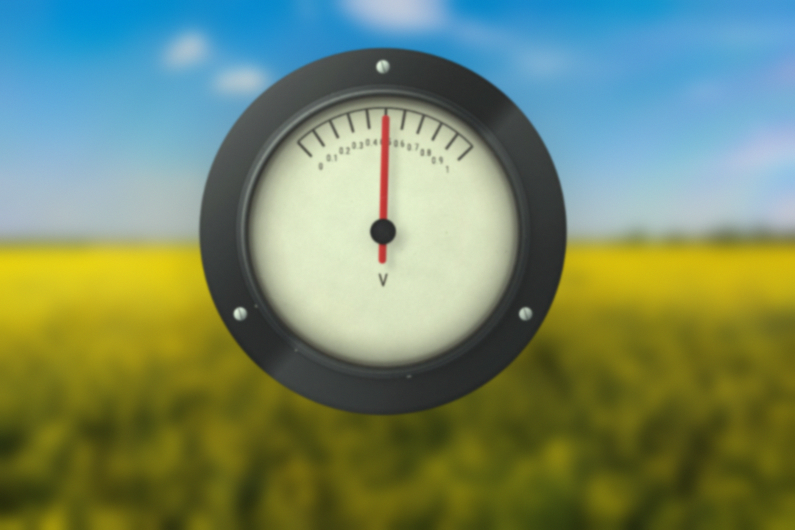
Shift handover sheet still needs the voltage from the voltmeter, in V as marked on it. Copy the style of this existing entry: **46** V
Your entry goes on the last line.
**0.5** V
